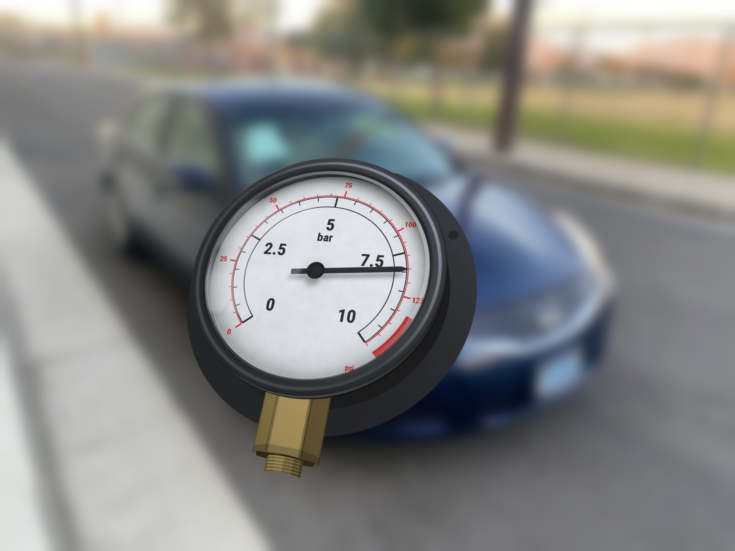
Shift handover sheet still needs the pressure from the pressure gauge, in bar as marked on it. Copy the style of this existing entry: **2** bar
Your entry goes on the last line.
**8** bar
